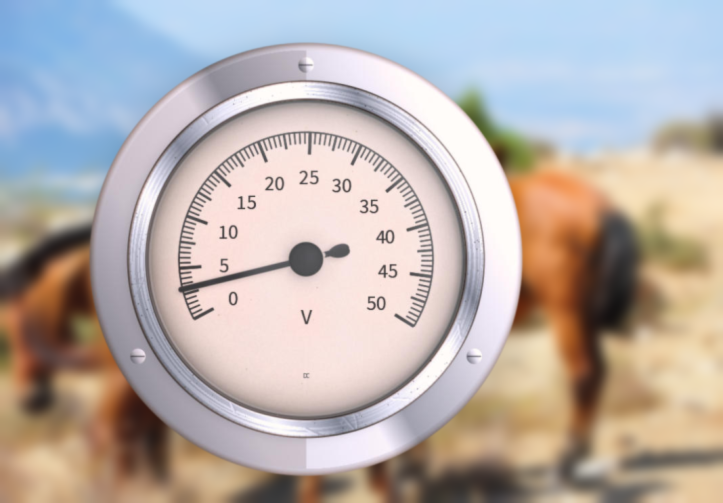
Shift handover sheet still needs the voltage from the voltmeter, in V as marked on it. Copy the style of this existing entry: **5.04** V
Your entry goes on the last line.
**3** V
